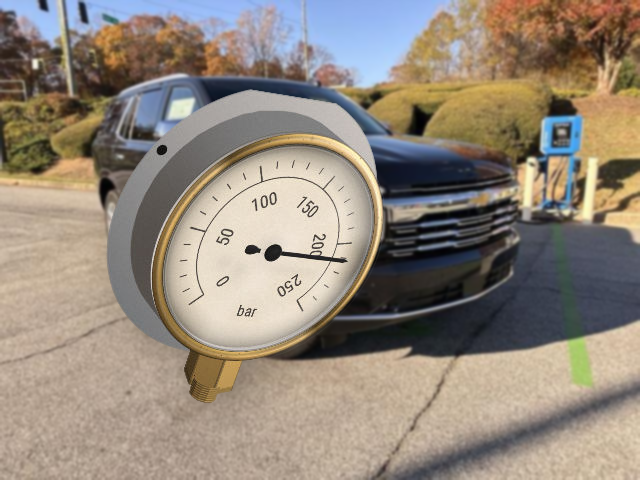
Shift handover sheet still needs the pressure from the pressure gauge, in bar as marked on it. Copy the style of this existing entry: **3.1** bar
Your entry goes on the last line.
**210** bar
